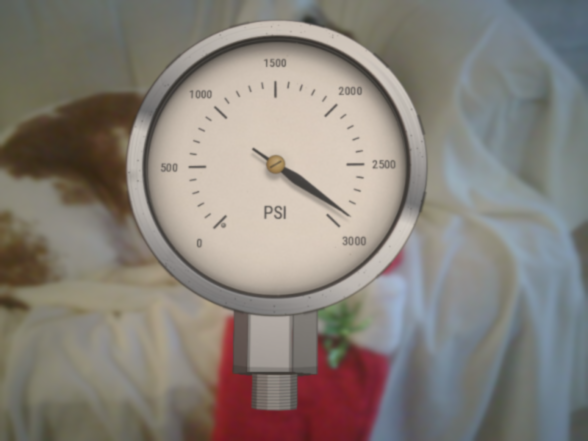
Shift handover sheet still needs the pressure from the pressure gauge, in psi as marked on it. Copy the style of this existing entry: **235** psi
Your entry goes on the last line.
**2900** psi
